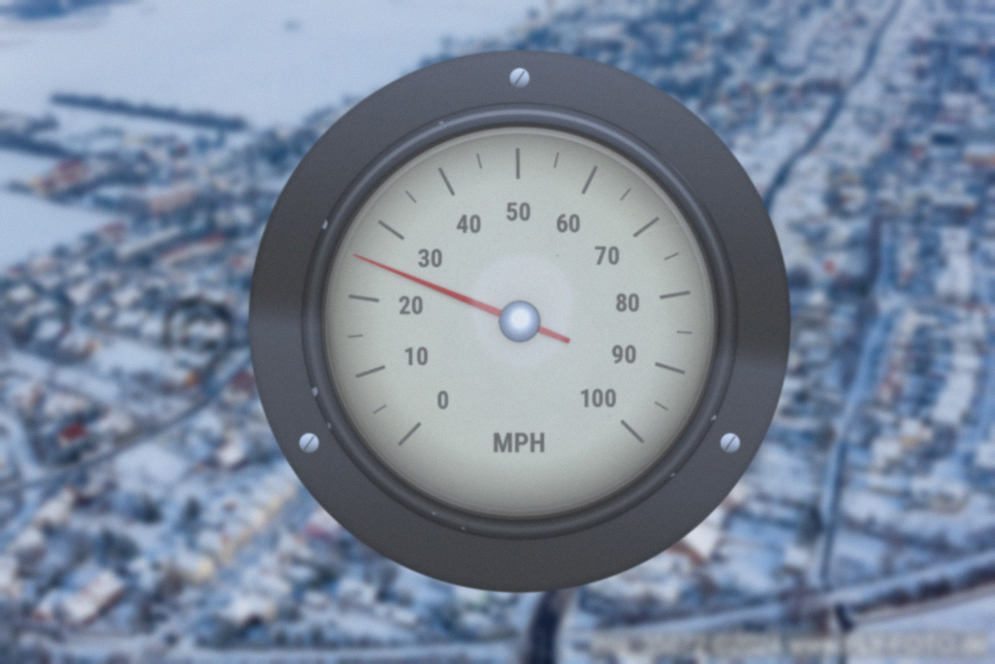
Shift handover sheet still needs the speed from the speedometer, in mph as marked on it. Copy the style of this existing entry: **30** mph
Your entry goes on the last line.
**25** mph
